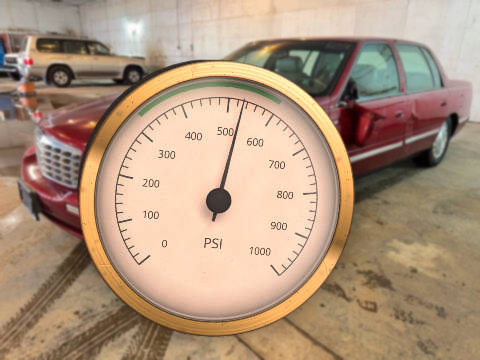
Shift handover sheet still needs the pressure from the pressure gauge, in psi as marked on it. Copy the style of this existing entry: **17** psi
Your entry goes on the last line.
**530** psi
